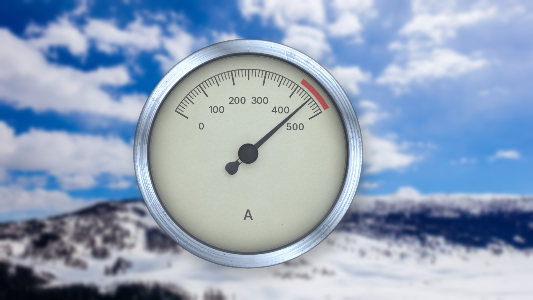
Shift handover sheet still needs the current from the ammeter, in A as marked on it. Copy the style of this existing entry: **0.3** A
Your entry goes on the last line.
**450** A
